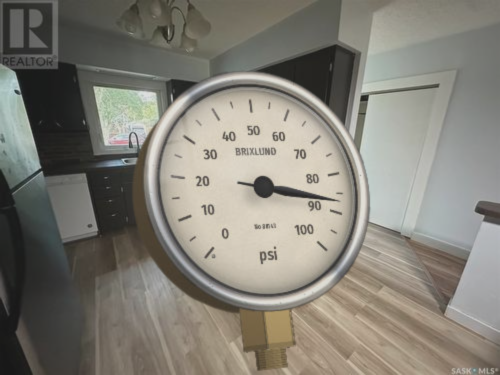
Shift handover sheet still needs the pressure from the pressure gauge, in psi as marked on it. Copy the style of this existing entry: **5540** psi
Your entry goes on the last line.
**87.5** psi
